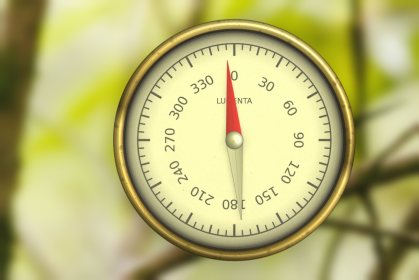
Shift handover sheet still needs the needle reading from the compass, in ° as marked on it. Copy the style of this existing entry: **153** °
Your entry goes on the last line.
**355** °
